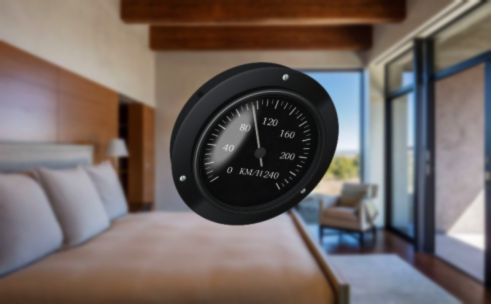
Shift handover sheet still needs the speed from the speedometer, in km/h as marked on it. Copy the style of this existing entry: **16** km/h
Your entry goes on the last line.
**95** km/h
